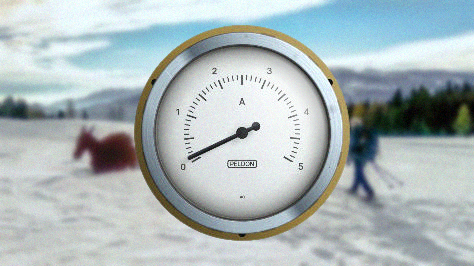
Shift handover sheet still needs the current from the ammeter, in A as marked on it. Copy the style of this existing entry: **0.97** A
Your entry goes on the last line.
**0.1** A
